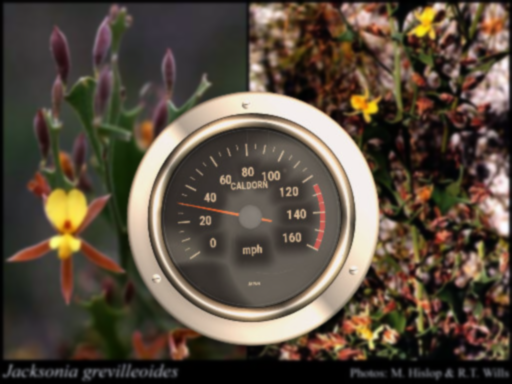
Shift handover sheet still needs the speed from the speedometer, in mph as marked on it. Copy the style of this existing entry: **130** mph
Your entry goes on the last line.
**30** mph
